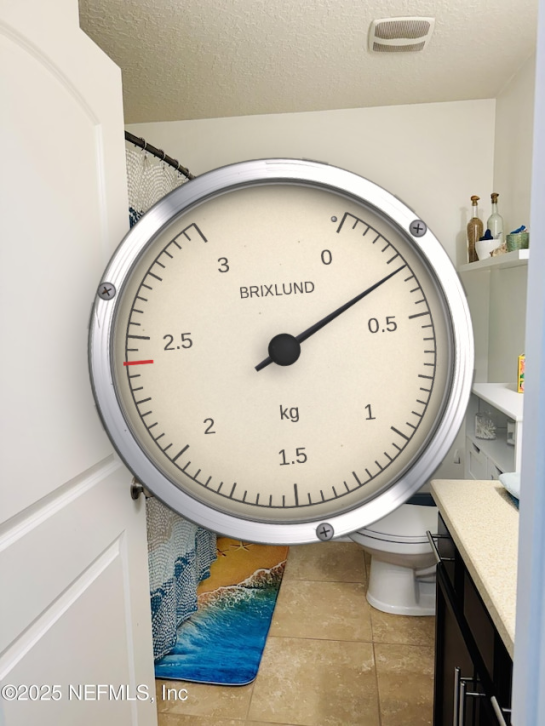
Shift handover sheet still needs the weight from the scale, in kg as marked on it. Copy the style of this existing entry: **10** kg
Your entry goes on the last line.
**0.3** kg
